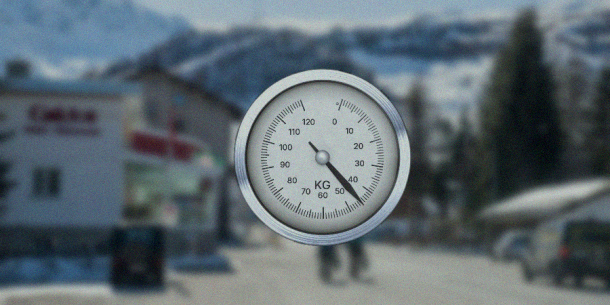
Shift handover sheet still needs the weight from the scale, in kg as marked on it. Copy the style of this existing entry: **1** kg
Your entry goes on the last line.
**45** kg
